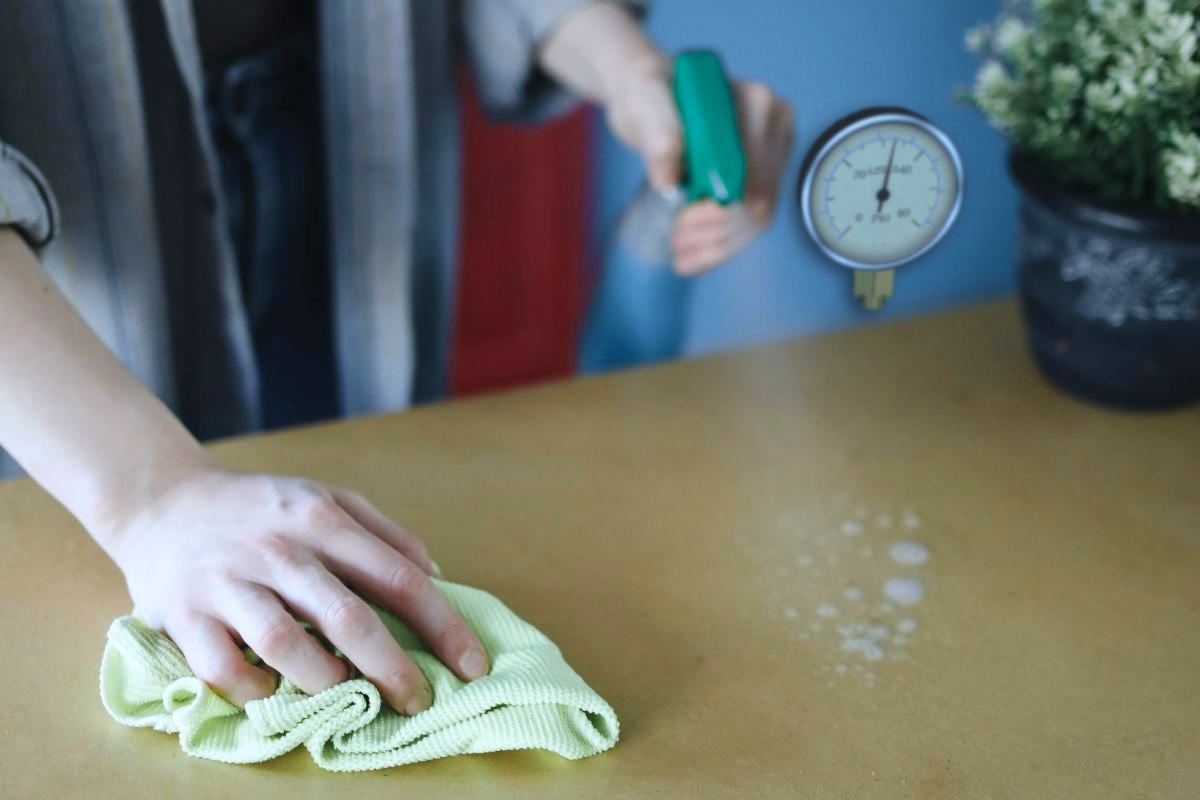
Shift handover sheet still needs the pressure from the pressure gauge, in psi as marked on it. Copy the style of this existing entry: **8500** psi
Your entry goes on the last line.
**32.5** psi
